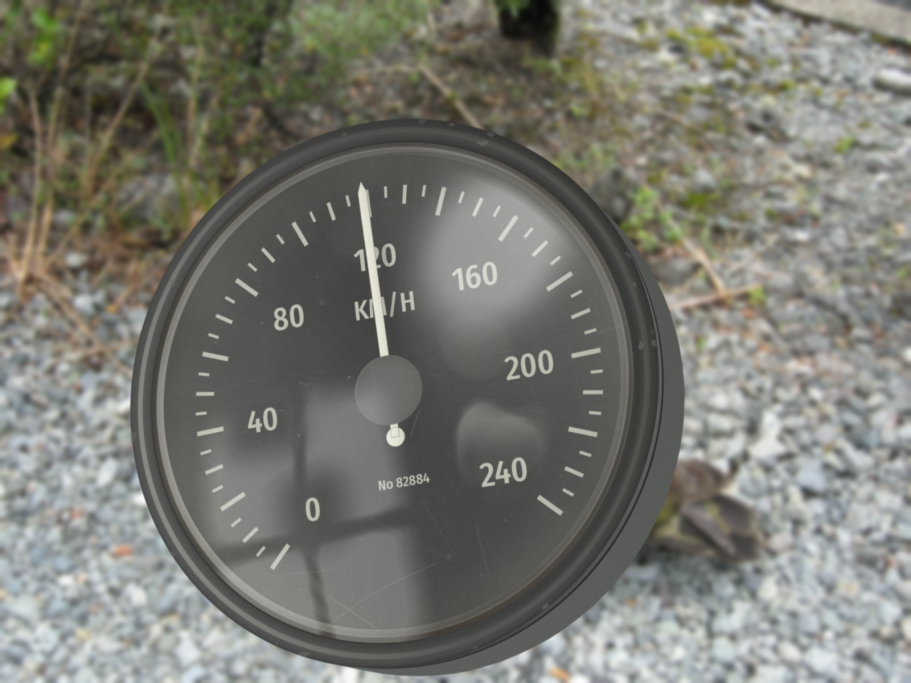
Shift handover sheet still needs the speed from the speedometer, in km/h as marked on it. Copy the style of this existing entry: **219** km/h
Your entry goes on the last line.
**120** km/h
